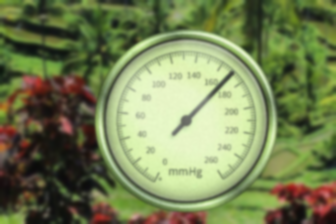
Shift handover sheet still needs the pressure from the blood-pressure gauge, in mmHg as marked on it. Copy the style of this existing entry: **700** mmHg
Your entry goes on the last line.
**170** mmHg
